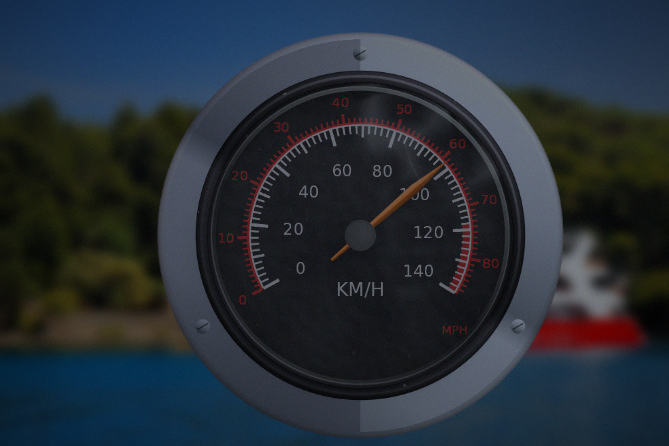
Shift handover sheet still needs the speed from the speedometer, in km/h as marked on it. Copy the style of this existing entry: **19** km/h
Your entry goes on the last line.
**98** km/h
